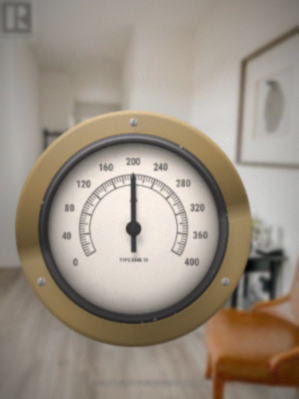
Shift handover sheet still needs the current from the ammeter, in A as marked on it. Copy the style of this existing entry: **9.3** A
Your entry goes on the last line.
**200** A
